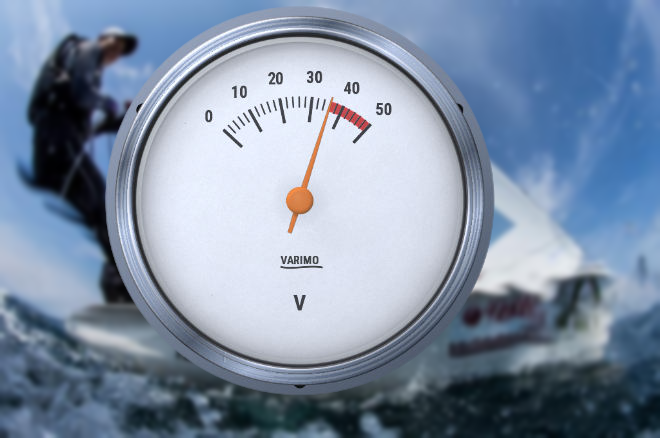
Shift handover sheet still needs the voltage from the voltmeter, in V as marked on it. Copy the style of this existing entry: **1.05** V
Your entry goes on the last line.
**36** V
